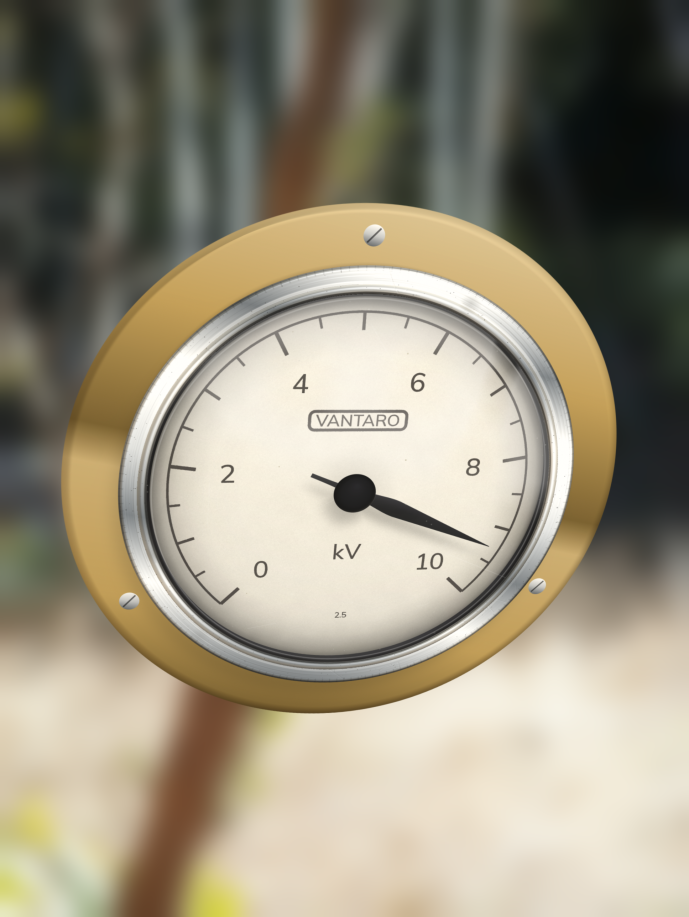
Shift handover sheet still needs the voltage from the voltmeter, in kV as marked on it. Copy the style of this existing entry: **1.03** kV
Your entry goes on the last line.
**9.25** kV
